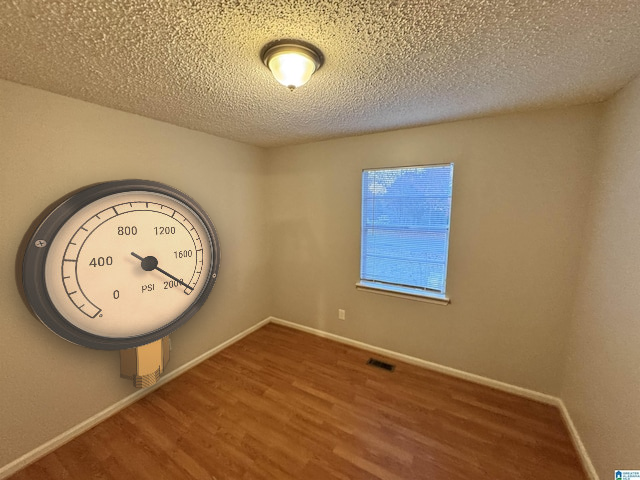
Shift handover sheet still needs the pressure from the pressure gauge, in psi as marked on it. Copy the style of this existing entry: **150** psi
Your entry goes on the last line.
**1950** psi
